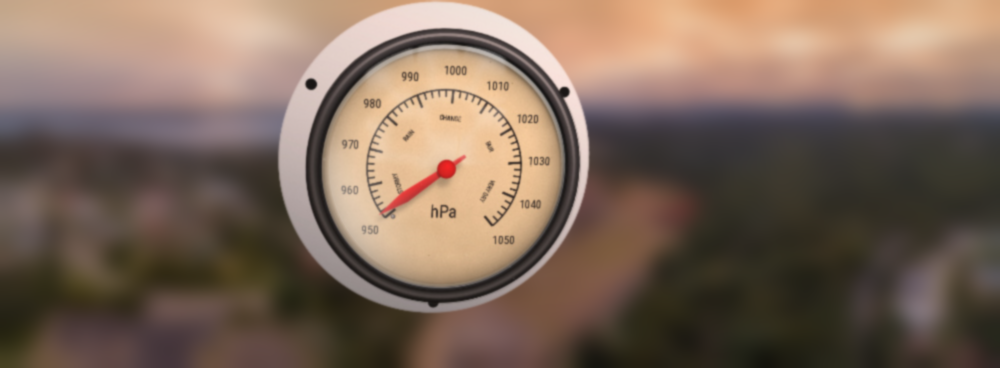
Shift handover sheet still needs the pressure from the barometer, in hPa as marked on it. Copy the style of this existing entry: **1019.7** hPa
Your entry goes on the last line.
**952** hPa
